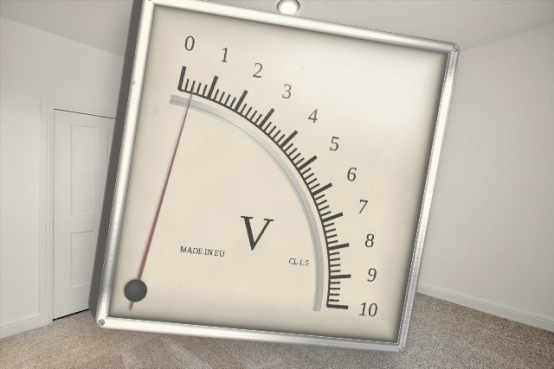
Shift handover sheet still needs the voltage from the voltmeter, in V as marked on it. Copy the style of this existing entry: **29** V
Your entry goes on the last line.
**0.4** V
